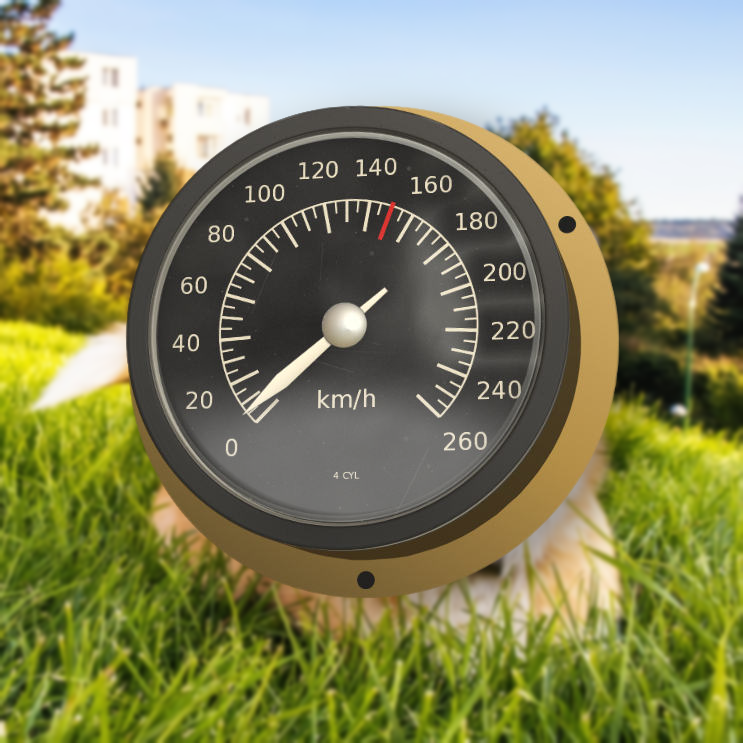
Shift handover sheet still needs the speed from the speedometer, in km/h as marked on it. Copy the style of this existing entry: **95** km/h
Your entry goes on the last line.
**5** km/h
